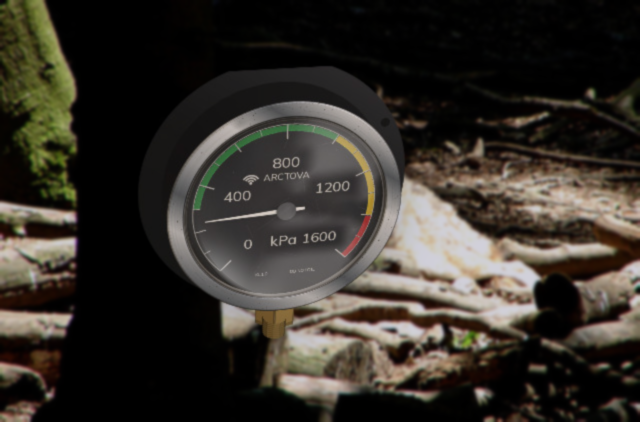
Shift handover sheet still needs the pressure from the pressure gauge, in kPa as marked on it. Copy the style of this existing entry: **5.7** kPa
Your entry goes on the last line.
**250** kPa
